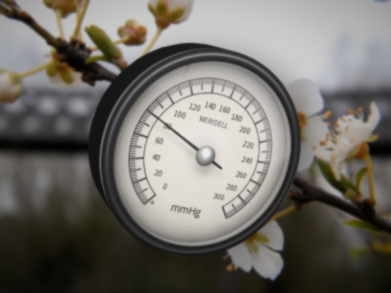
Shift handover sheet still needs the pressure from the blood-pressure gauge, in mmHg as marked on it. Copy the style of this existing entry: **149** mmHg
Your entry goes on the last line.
**80** mmHg
